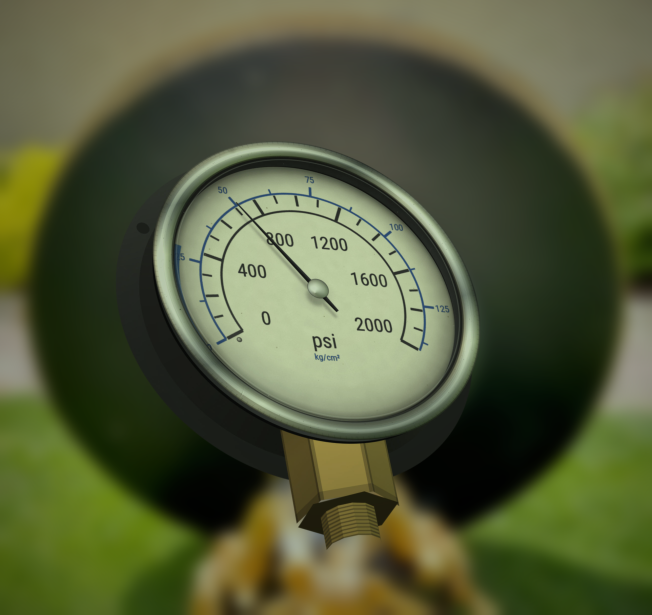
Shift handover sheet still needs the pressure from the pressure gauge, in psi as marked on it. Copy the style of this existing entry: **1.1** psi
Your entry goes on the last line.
**700** psi
